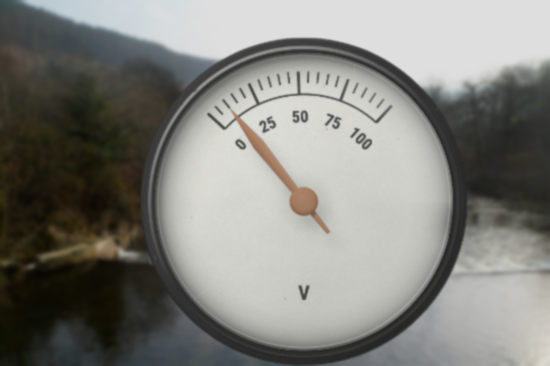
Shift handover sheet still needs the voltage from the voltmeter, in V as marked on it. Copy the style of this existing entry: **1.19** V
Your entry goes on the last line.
**10** V
